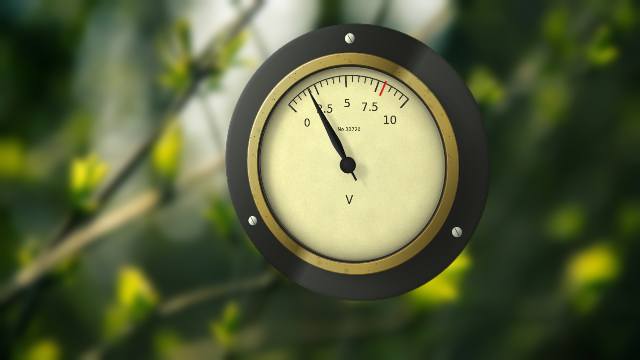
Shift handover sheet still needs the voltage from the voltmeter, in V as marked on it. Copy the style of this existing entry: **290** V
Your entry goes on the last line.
**2** V
